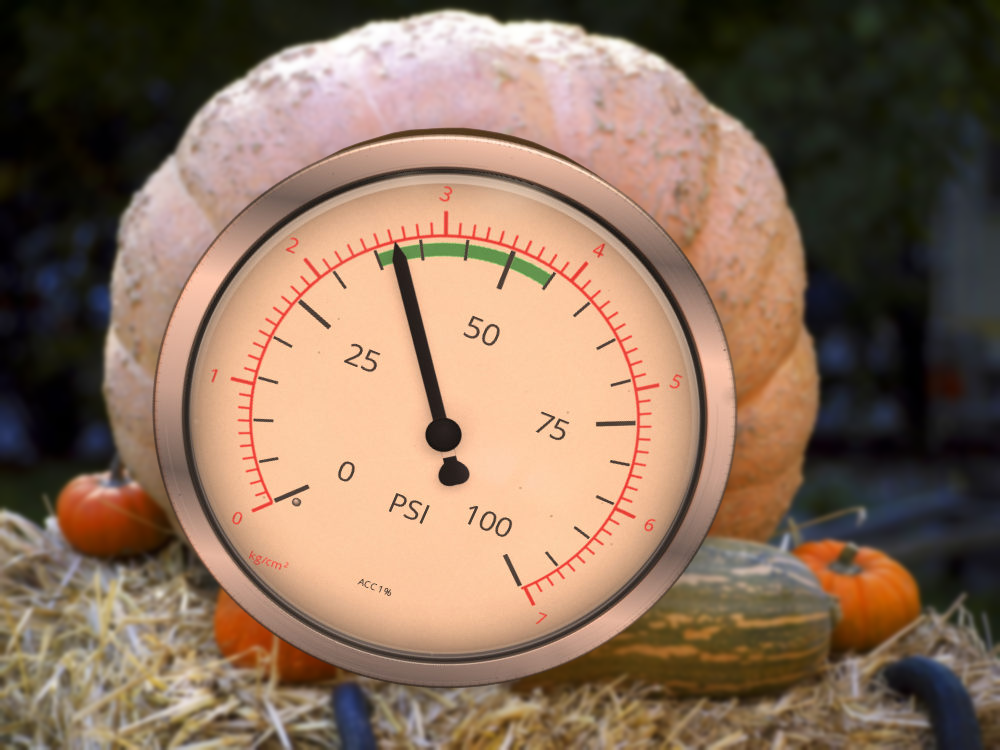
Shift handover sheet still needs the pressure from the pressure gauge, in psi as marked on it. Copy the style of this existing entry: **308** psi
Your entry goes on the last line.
**37.5** psi
